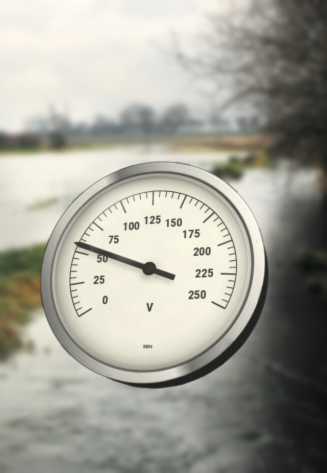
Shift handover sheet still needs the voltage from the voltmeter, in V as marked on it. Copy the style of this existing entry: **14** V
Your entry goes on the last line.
**55** V
